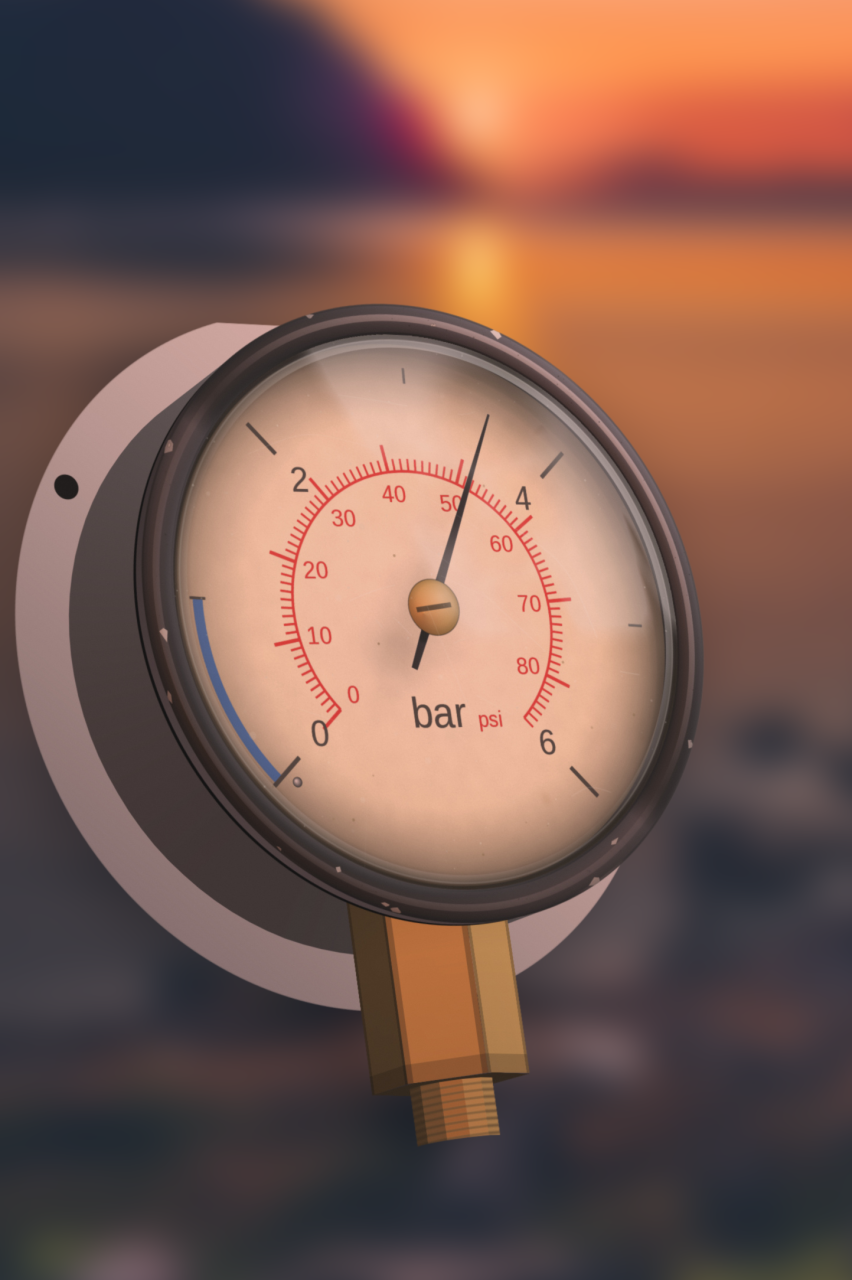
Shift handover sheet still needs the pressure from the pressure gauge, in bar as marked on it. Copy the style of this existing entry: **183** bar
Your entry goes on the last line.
**3.5** bar
